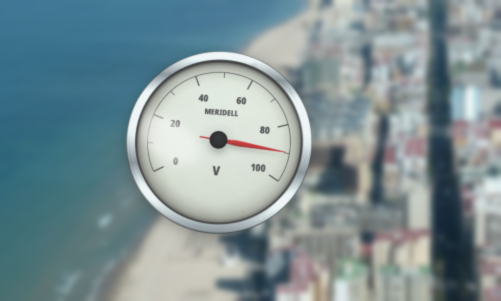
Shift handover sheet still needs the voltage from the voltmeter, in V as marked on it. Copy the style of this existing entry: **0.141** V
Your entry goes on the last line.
**90** V
